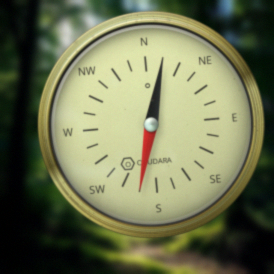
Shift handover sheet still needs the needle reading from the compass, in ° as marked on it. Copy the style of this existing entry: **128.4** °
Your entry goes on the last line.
**195** °
